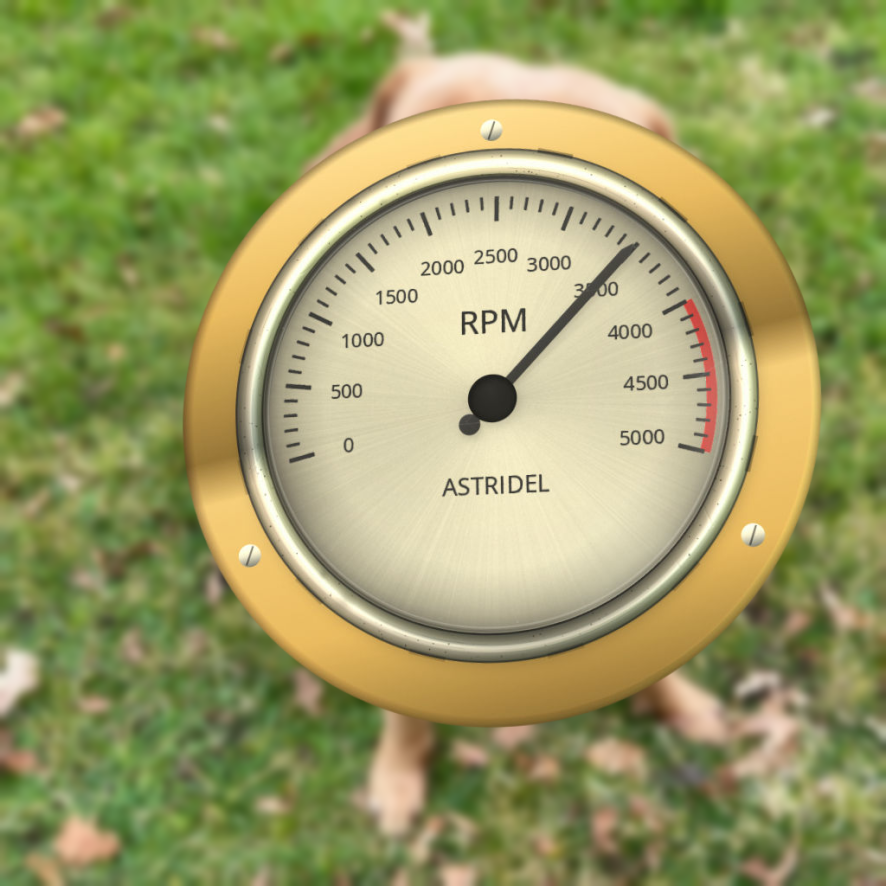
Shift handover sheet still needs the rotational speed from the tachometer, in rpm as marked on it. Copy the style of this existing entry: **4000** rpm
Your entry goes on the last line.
**3500** rpm
